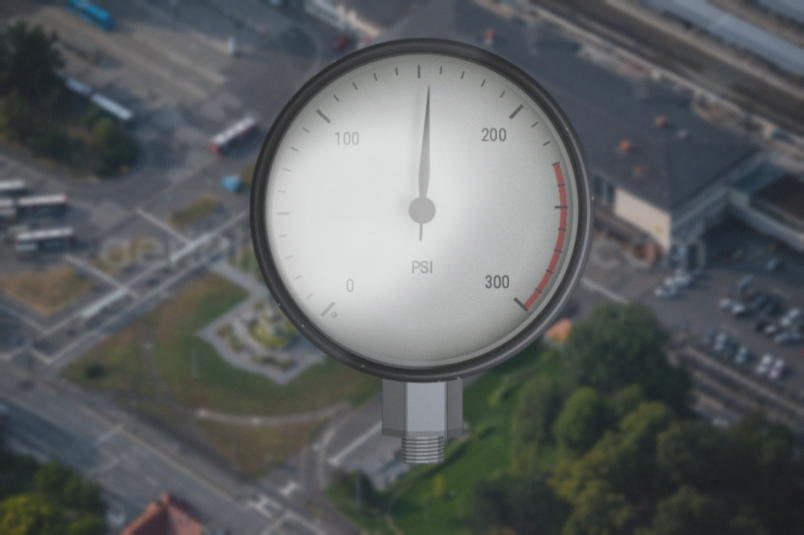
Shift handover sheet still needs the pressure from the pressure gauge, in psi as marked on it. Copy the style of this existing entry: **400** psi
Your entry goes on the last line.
**155** psi
